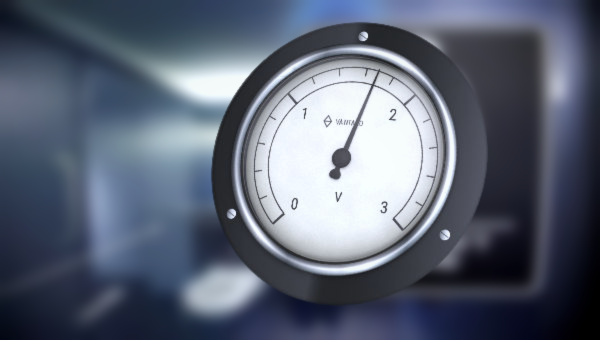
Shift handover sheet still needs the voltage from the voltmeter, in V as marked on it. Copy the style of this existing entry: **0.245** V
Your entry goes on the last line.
**1.7** V
